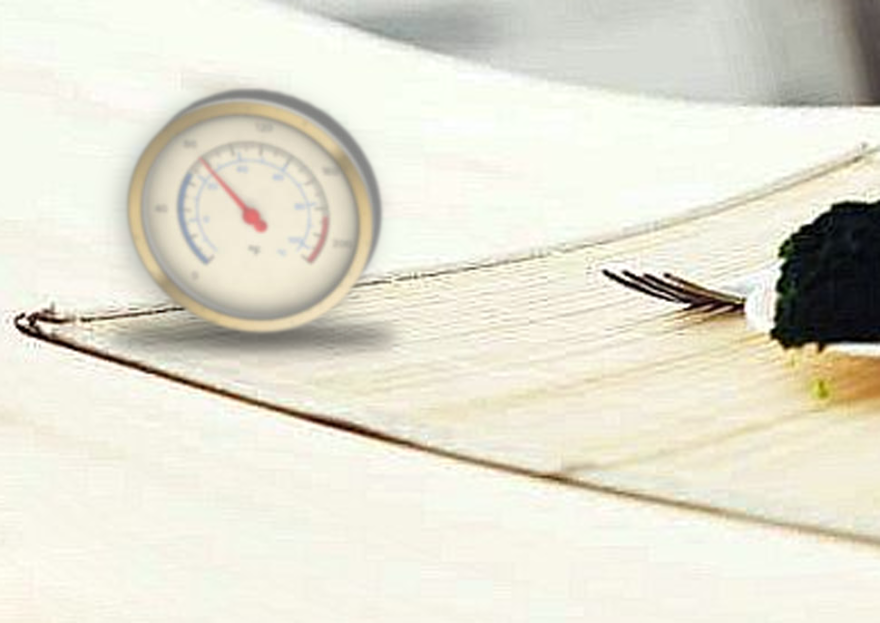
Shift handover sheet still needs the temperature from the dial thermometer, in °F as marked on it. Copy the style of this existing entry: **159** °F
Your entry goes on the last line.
**80** °F
